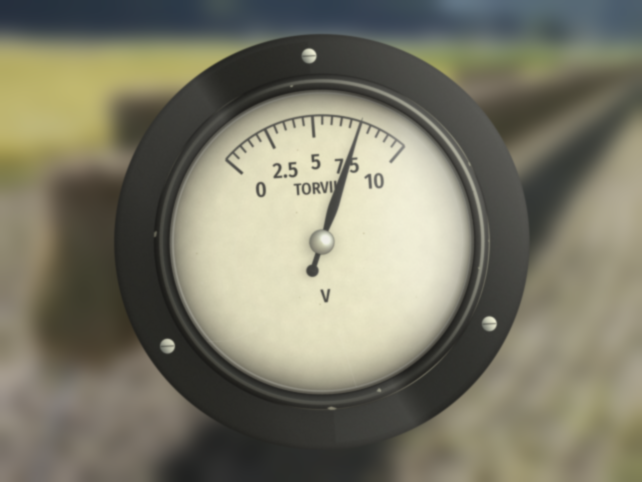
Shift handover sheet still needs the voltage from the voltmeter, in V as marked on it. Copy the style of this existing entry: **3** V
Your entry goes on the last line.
**7.5** V
